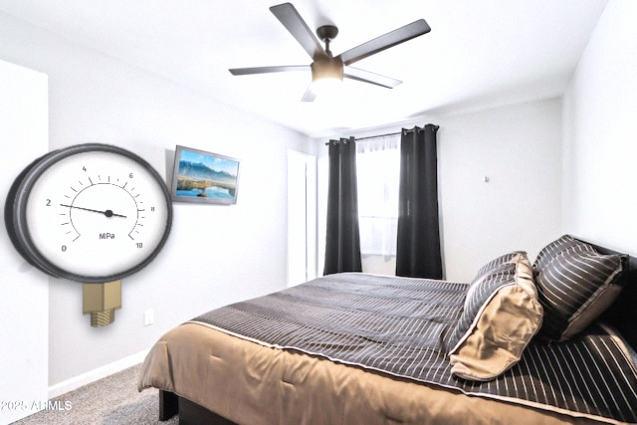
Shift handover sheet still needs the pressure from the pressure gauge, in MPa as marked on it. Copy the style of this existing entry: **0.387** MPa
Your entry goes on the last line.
**2** MPa
